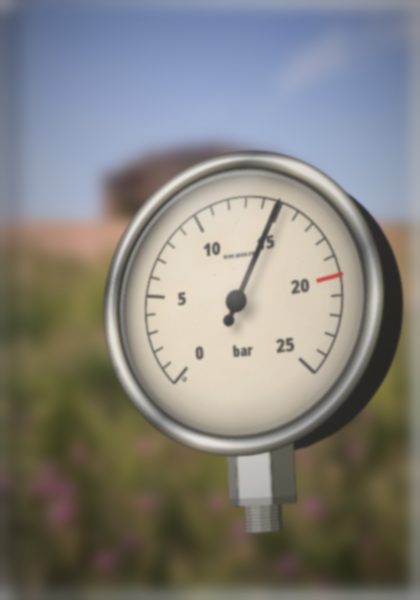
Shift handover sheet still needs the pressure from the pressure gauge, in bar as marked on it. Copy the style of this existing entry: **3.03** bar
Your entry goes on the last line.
**15** bar
